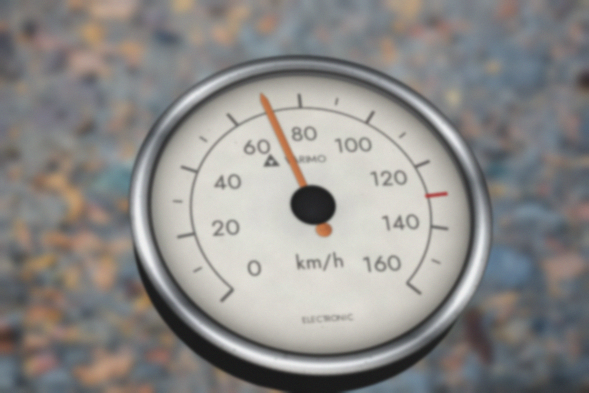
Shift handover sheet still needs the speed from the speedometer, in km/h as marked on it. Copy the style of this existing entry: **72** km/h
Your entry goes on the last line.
**70** km/h
